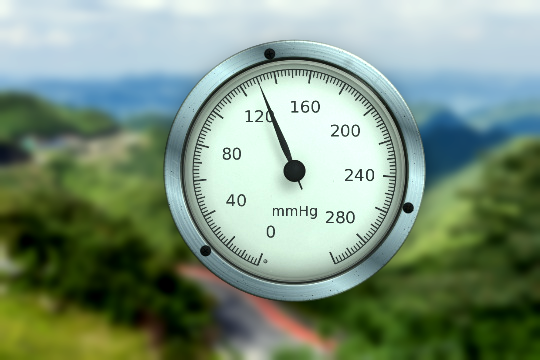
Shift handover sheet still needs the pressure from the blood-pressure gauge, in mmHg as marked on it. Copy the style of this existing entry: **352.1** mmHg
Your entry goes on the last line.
**130** mmHg
